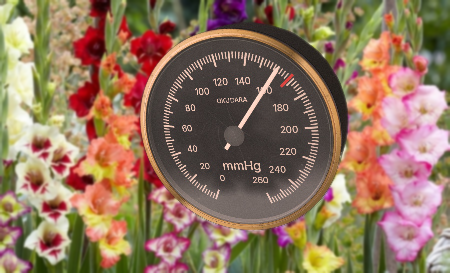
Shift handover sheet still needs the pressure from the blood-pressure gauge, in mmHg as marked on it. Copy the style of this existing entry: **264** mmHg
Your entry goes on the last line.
**160** mmHg
